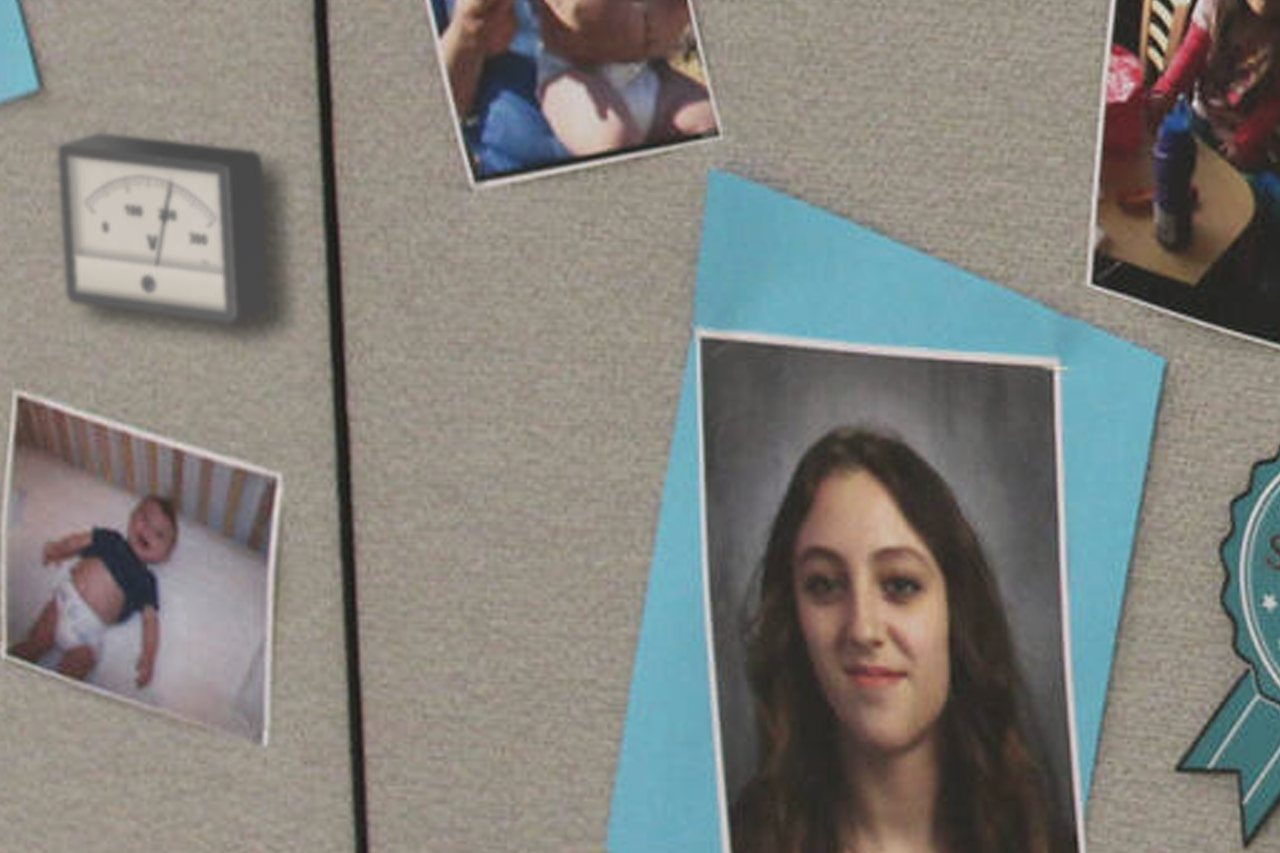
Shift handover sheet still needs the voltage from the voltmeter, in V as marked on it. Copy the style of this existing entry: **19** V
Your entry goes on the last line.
**200** V
